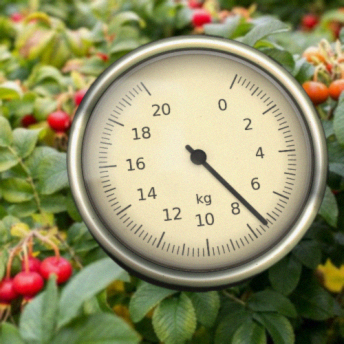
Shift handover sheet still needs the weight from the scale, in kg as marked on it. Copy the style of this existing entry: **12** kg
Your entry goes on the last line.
**7.4** kg
